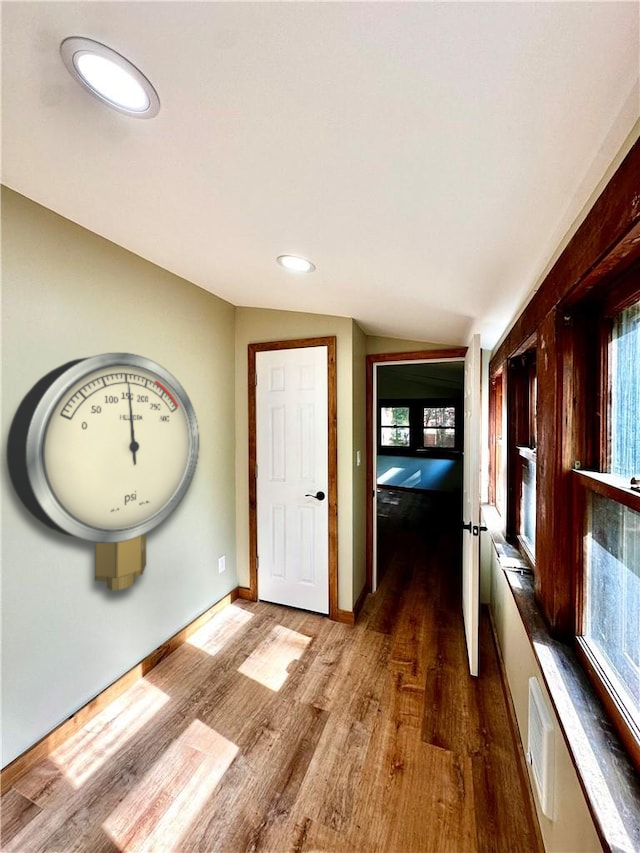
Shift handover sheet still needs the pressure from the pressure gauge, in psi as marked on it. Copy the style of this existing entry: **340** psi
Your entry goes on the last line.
**150** psi
